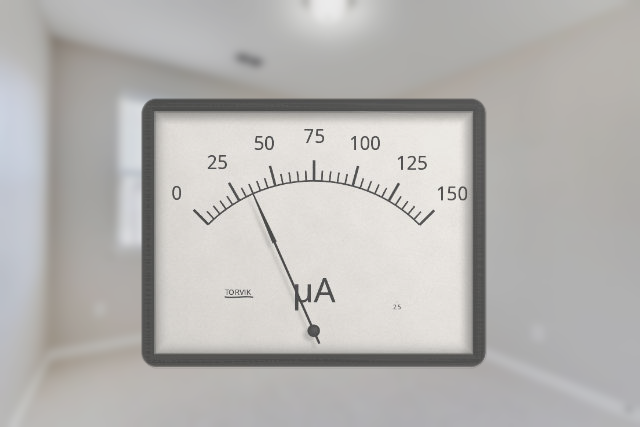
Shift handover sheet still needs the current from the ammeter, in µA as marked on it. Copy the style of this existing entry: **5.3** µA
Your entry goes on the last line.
**35** µA
